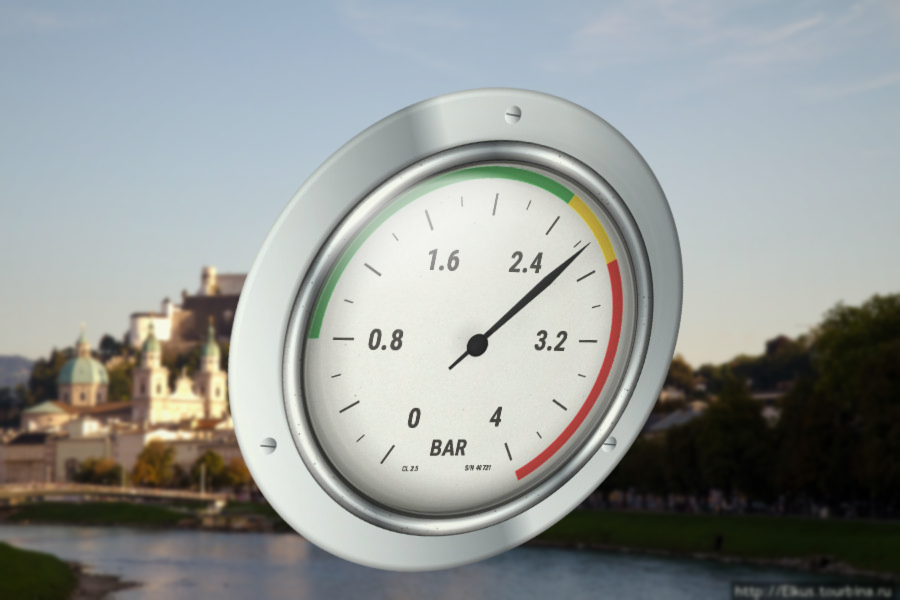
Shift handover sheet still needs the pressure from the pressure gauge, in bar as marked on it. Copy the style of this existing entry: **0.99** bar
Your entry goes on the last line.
**2.6** bar
